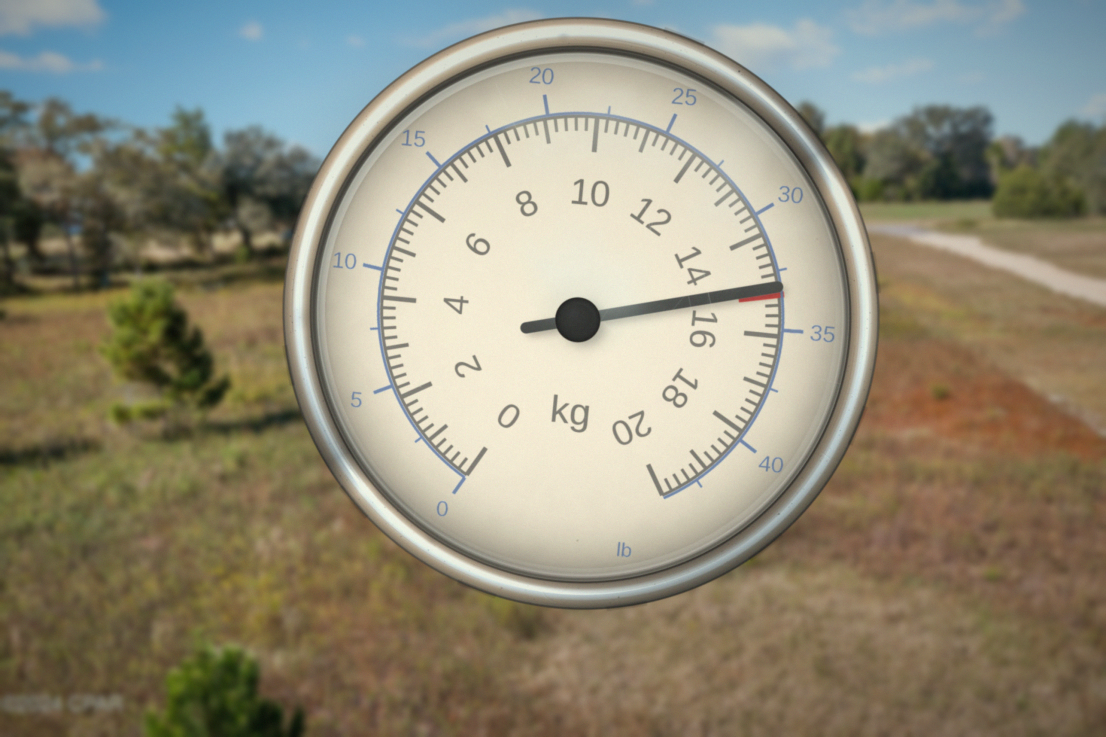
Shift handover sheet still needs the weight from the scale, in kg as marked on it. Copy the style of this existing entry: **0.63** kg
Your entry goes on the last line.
**15** kg
